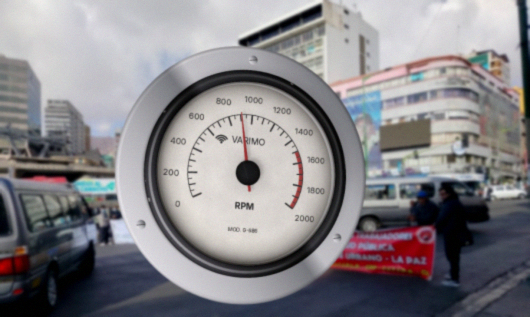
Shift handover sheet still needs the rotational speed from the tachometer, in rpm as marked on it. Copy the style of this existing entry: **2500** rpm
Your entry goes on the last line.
**900** rpm
